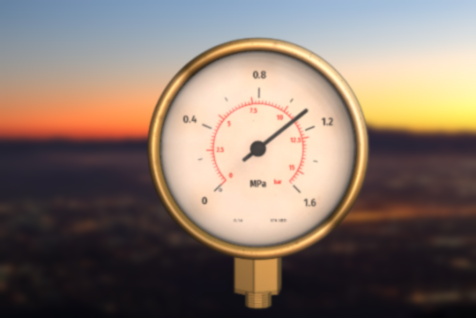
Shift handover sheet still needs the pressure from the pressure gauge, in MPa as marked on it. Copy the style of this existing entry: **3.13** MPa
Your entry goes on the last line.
**1.1** MPa
